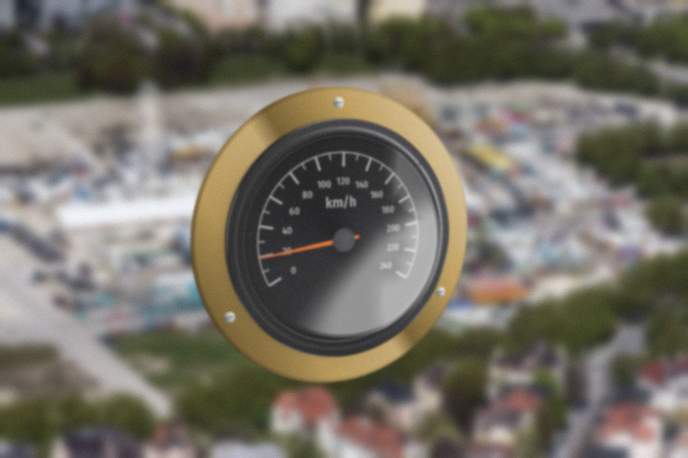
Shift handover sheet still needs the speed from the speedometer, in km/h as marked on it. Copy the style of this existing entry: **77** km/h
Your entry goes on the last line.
**20** km/h
